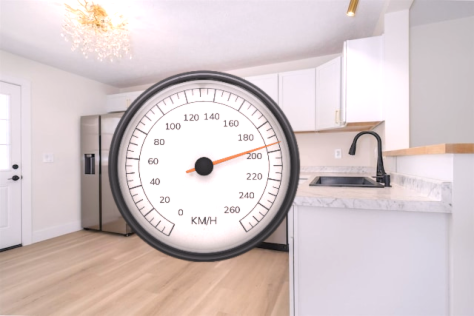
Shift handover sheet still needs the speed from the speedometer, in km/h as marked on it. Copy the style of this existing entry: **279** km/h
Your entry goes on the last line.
**195** km/h
